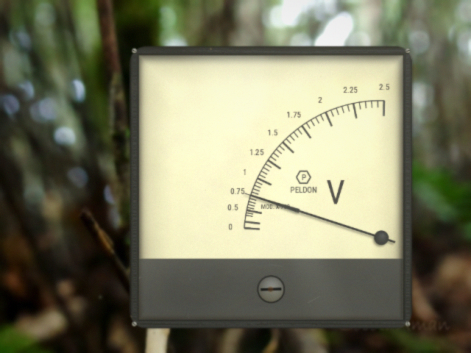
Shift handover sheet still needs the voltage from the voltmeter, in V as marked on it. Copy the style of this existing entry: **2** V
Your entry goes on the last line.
**0.75** V
